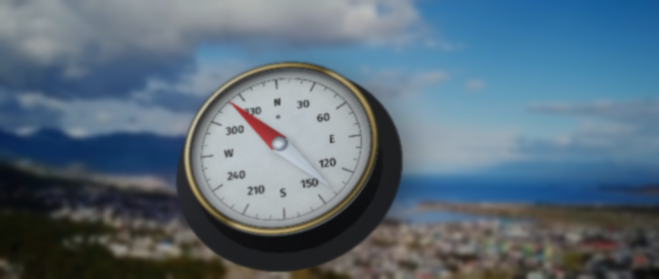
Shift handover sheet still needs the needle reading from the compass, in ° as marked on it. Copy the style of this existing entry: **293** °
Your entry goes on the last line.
**320** °
